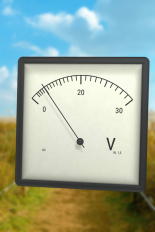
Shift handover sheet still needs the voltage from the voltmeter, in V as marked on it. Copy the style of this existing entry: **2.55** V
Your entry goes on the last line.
**10** V
